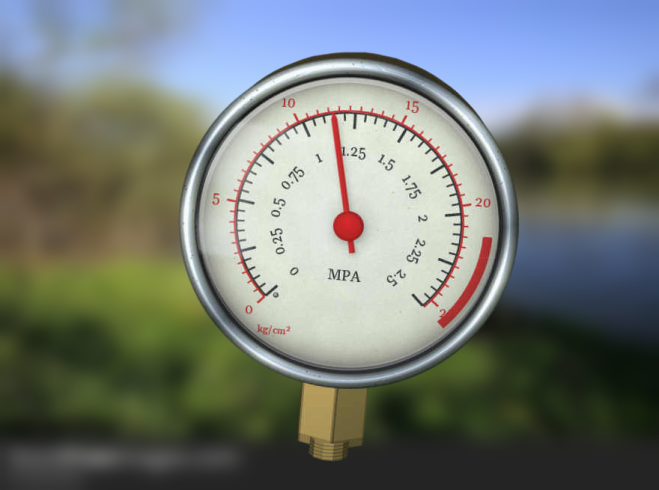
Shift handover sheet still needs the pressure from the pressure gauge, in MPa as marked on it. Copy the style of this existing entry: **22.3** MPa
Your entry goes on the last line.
**1.15** MPa
